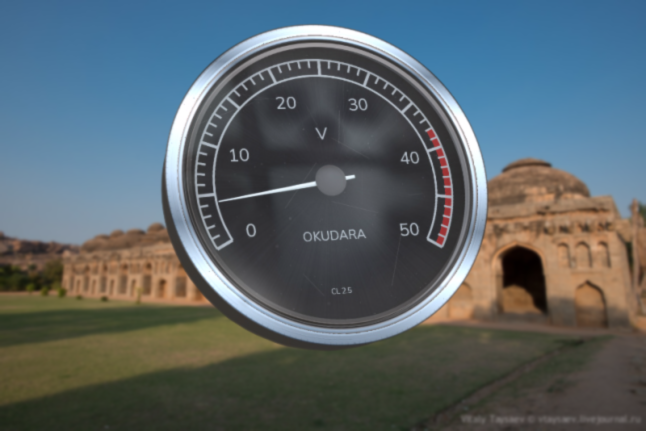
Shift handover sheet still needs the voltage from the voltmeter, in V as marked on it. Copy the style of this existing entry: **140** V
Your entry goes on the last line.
**4** V
